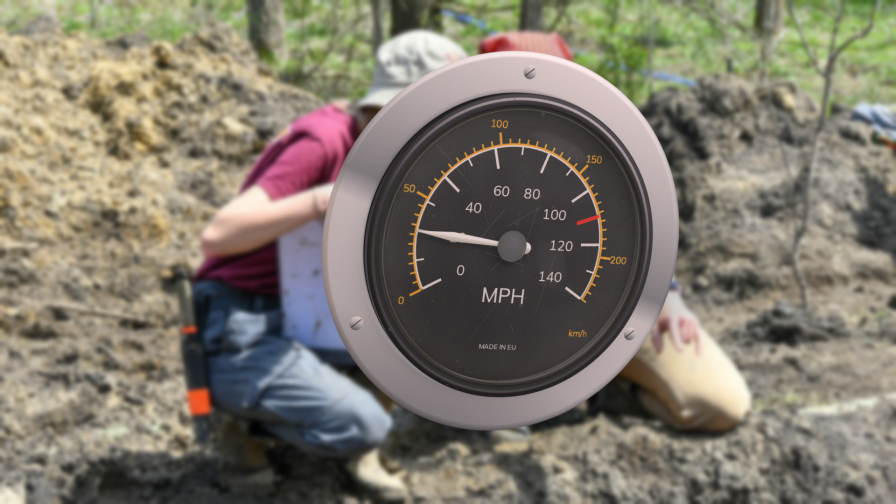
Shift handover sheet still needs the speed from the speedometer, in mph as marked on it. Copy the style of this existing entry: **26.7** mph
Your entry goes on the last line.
**20** mph
